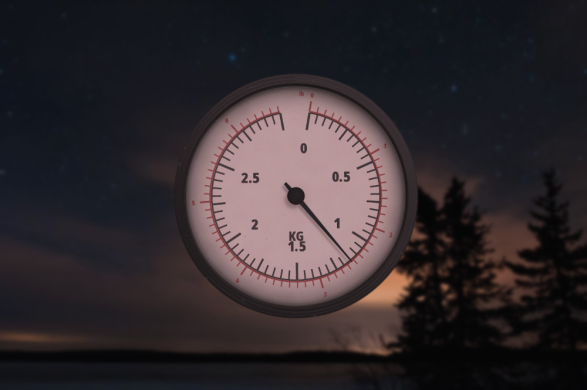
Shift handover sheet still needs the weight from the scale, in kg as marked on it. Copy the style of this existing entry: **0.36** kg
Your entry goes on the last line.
**1.15** kg
